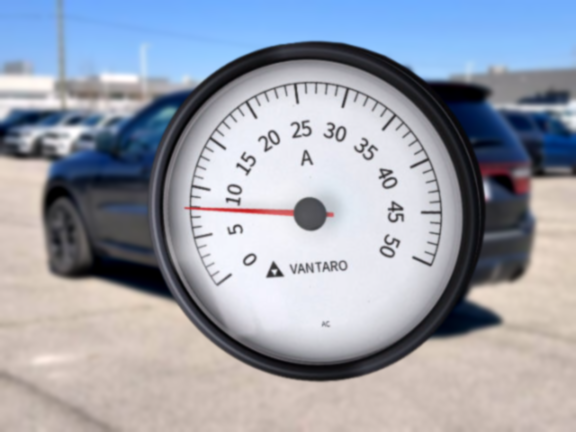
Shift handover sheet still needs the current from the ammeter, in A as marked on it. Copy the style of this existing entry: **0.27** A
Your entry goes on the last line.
**8** A
